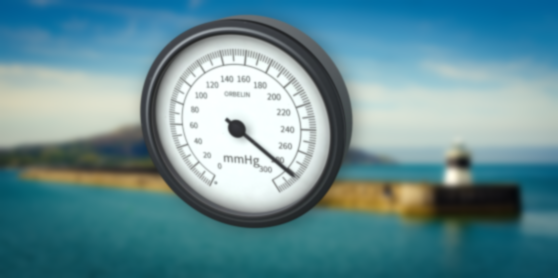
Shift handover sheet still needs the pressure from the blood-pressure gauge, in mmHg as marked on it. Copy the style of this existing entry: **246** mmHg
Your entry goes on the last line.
**280** mmHg
